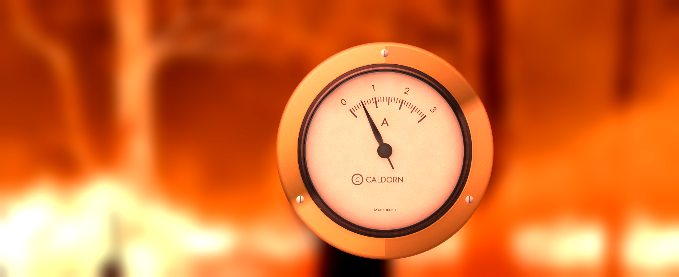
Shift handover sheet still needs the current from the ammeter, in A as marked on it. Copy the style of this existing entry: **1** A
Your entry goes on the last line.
**0.5** A
